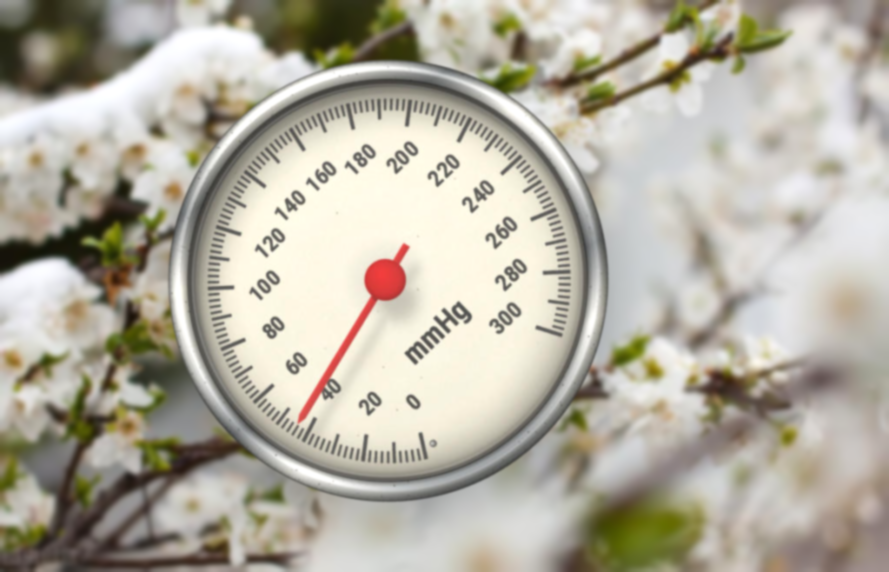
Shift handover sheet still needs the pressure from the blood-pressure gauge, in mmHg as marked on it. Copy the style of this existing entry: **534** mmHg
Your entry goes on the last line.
**44** mmHg
